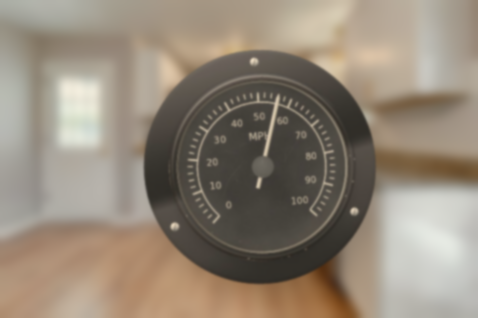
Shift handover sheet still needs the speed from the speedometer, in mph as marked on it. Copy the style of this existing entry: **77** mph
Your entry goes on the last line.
**56** mph
